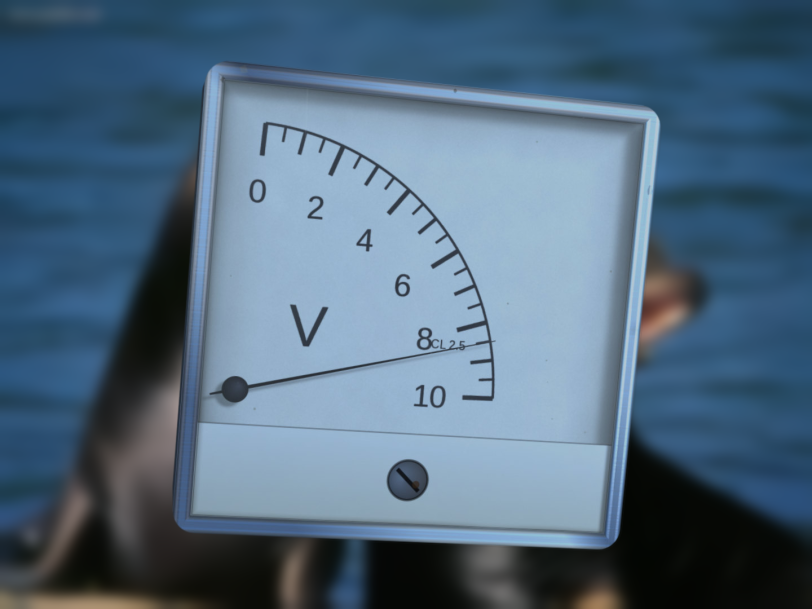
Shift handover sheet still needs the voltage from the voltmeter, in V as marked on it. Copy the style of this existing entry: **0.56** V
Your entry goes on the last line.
**8.5** V
